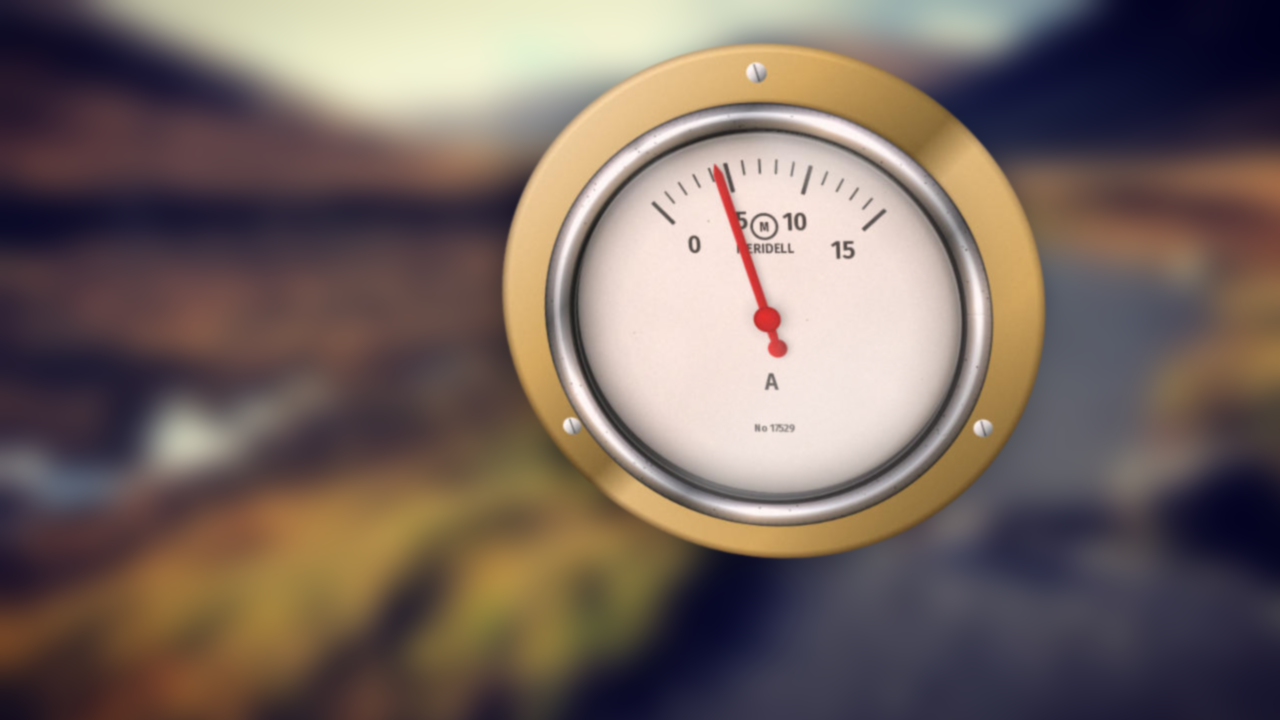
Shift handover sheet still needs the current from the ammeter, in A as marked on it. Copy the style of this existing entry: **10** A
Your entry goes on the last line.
**4.5** A
